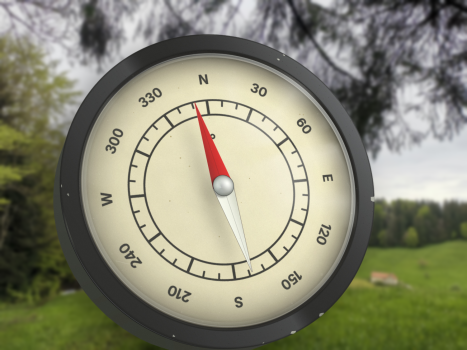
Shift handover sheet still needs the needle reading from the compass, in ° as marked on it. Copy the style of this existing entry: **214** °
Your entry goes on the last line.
**350** °
